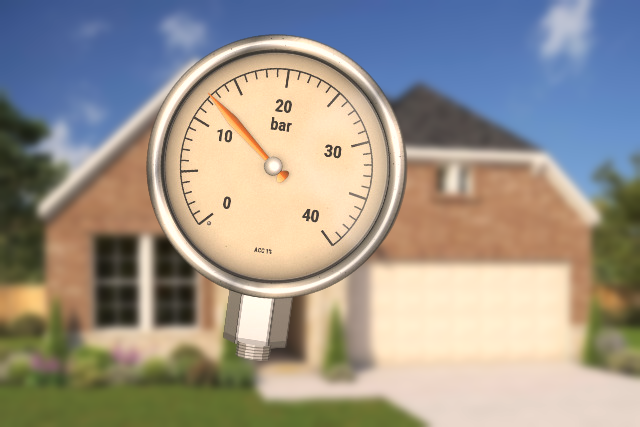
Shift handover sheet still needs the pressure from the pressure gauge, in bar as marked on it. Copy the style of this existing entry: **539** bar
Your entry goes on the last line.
**12.5** bar
